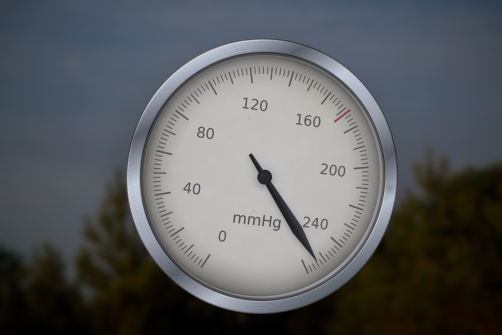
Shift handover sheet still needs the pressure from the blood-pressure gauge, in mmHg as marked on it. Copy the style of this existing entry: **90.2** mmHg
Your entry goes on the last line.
**254** mmHg
